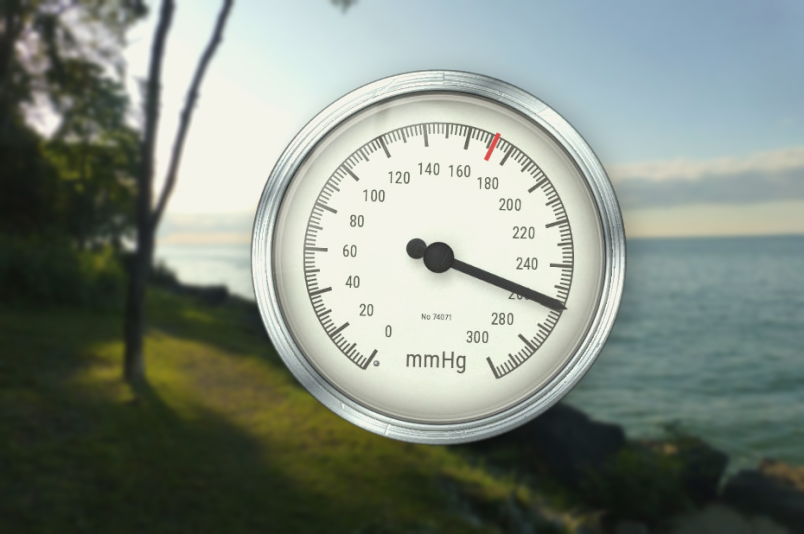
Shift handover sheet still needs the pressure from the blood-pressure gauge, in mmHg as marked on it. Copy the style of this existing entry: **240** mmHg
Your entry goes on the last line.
**258** mmHg
